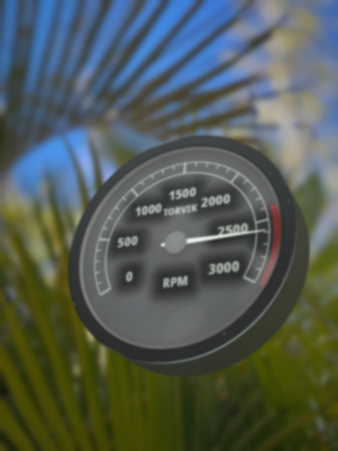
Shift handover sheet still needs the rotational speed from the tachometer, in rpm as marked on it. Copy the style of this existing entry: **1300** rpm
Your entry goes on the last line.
**2600** rpm
